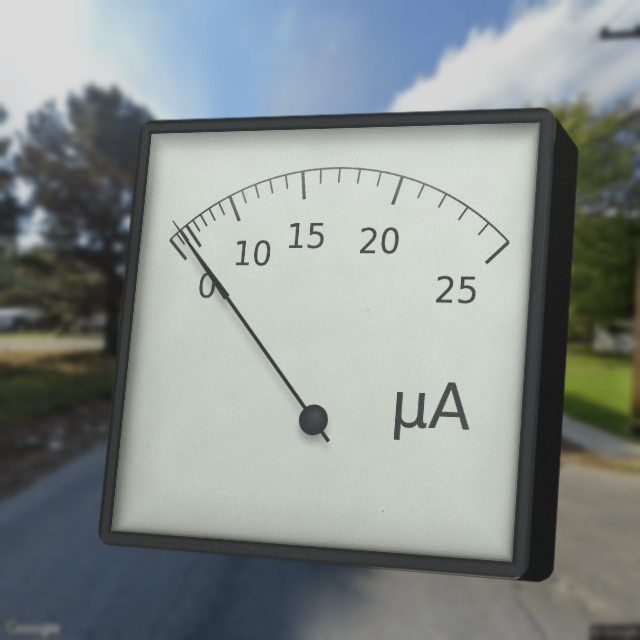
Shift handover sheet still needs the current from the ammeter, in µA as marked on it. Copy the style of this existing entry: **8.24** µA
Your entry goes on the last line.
**4** µA
